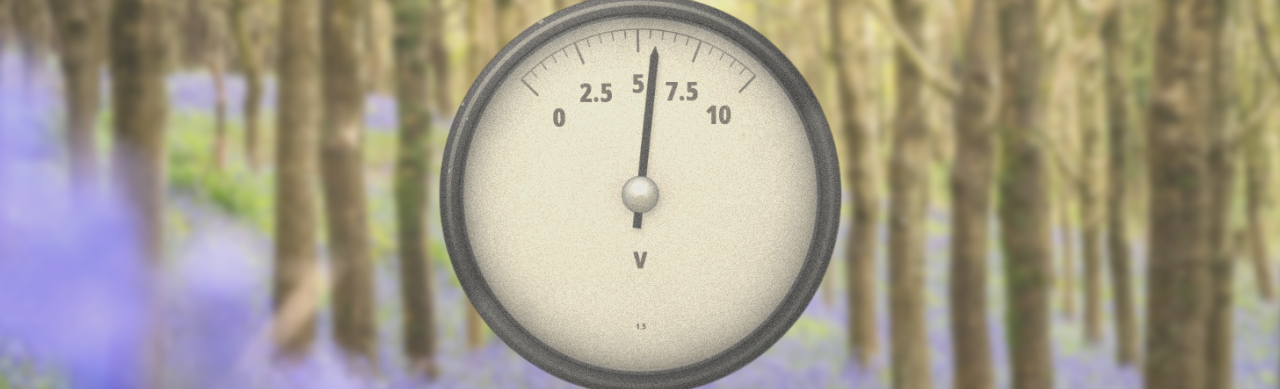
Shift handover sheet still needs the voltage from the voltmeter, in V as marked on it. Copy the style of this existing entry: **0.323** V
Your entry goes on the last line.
**5.75** V
